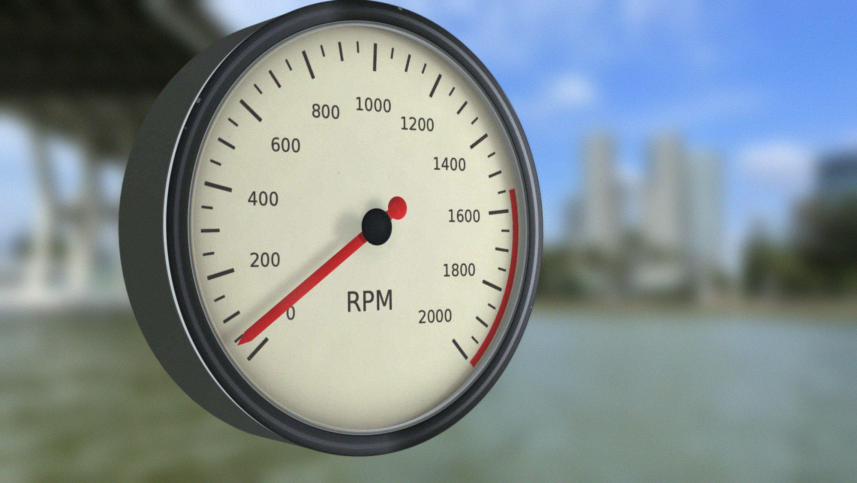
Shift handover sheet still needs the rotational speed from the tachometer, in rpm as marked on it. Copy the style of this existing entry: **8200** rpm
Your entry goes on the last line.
**50** rpm
